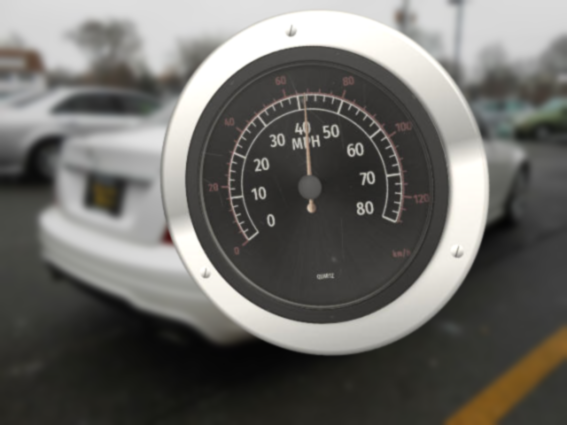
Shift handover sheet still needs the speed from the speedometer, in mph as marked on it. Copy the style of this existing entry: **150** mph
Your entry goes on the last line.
**42** mph
